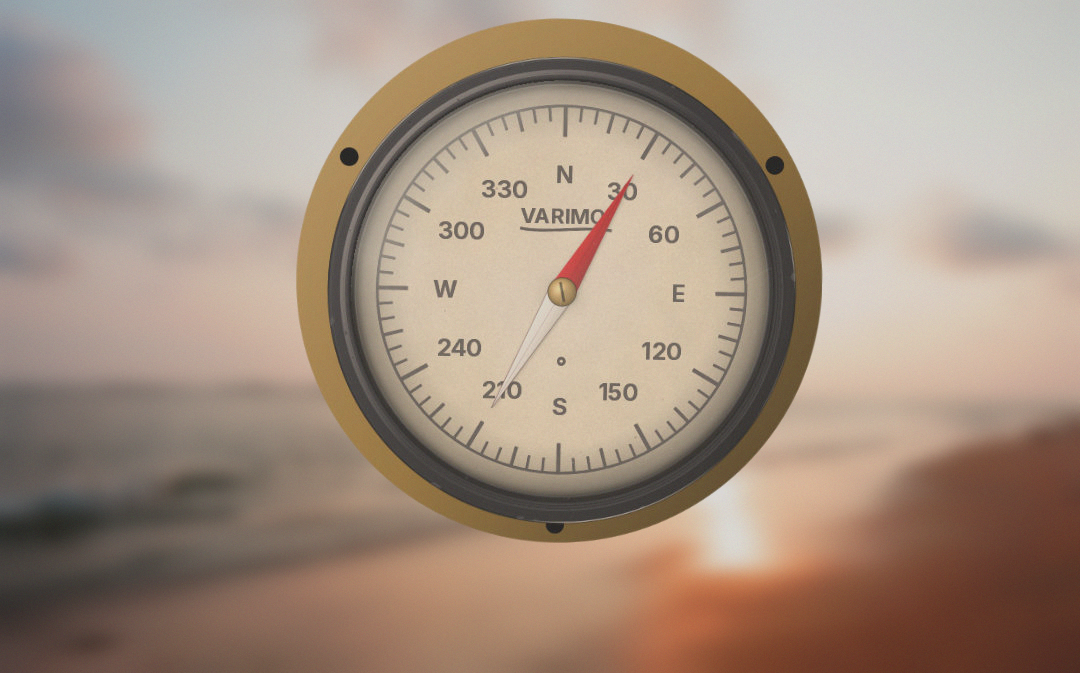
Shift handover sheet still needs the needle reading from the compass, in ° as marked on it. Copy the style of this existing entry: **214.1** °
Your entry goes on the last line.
**30** °
